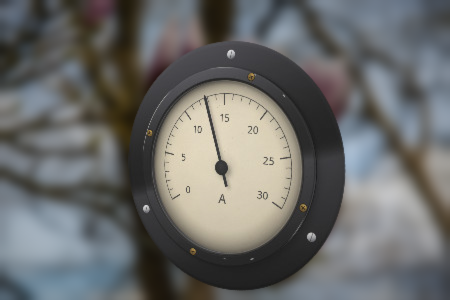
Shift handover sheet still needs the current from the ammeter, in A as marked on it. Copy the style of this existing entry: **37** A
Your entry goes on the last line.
**13** A
